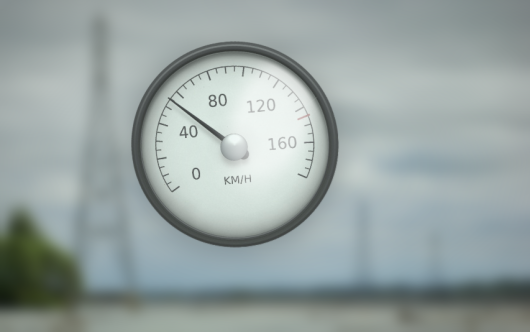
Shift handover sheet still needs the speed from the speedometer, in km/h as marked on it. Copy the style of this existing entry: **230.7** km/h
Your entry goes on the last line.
**55** km/h
